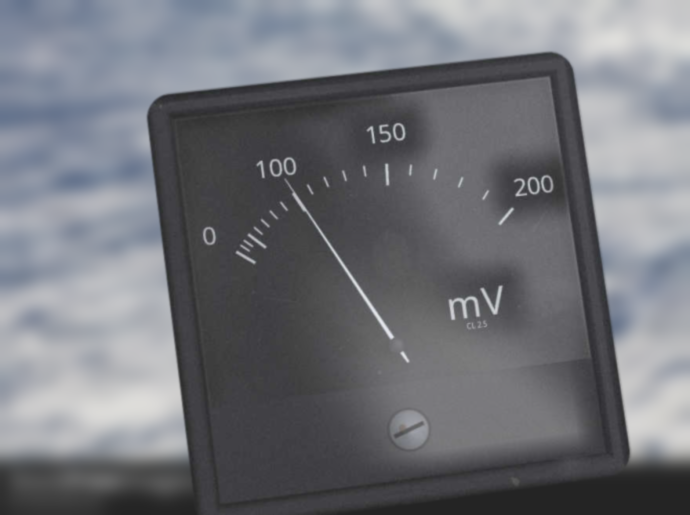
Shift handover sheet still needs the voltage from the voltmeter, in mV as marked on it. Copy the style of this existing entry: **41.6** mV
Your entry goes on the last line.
**100** mV
